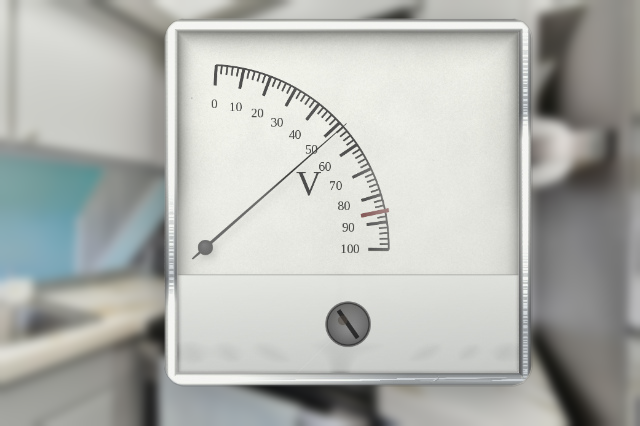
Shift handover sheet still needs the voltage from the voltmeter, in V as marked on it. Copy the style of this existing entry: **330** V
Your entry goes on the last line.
**52** V
